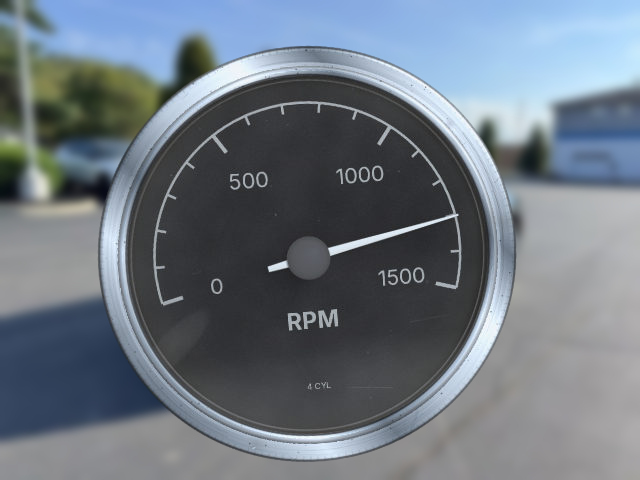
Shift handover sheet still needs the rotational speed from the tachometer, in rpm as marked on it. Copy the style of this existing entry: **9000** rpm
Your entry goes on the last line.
**1300** rpm
